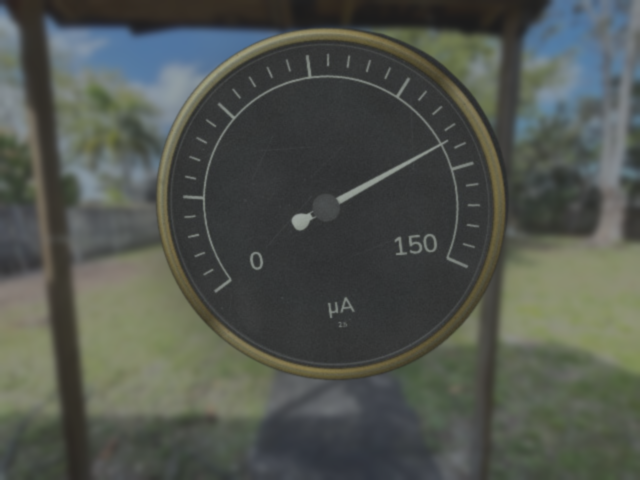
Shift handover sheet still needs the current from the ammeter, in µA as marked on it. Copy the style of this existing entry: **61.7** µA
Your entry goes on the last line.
**117.5** µA
